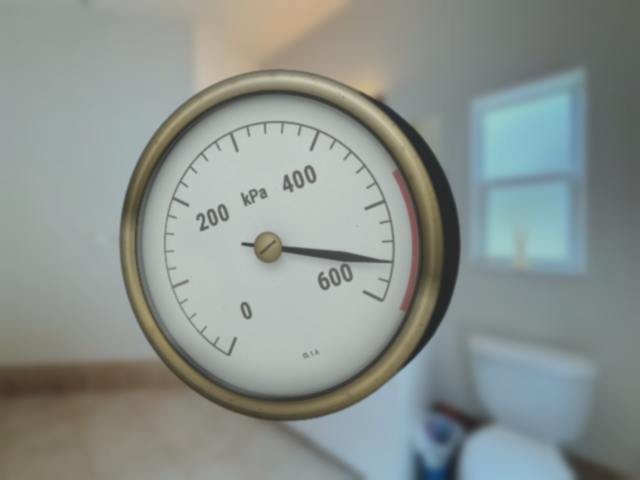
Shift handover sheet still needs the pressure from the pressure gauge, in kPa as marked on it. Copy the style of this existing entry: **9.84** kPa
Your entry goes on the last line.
**560** kPa
